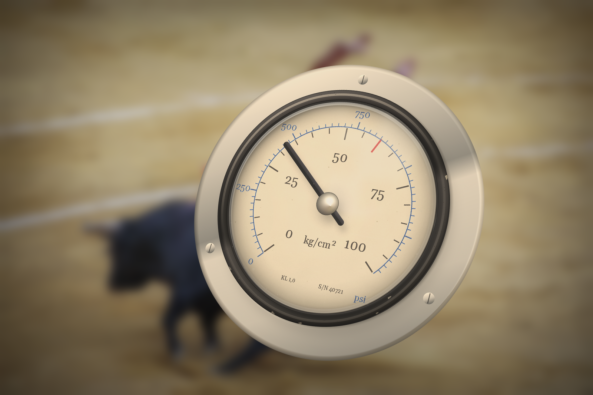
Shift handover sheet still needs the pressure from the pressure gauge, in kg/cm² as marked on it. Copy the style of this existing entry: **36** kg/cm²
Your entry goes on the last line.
**32.5** kg/cm²
